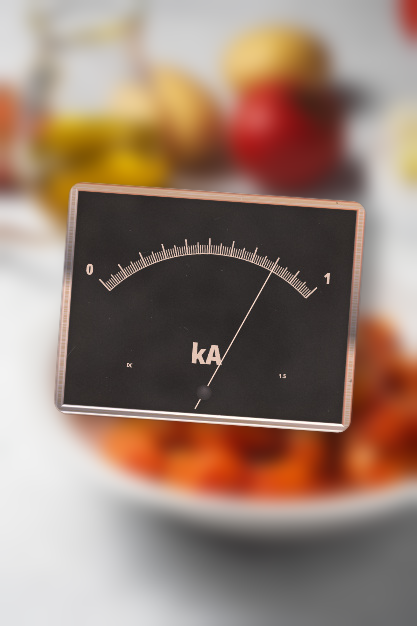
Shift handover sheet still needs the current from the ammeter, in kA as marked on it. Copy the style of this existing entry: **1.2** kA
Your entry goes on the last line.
**0.8** kA
